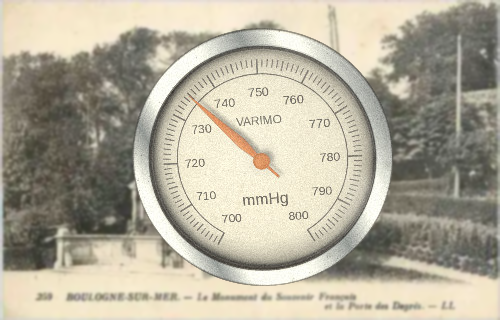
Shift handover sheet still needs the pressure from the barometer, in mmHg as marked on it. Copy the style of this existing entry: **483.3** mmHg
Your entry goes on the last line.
**735** mmHg
